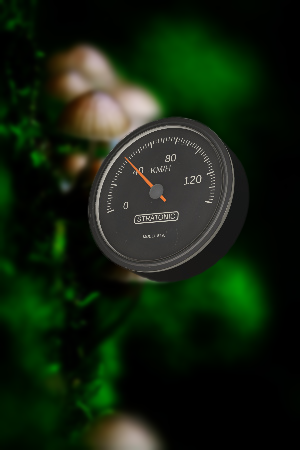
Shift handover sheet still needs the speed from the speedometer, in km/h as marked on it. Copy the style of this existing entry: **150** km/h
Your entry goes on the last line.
**40** km/h
